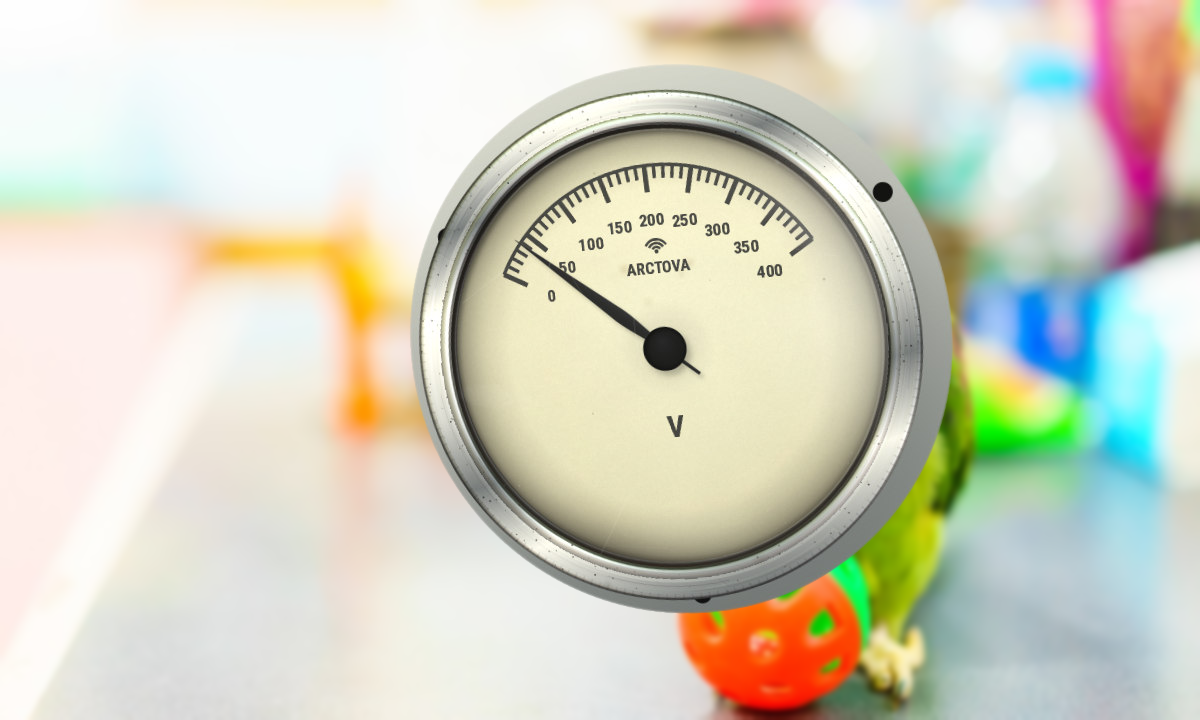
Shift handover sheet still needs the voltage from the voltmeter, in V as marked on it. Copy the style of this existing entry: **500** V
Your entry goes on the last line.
**40** V
